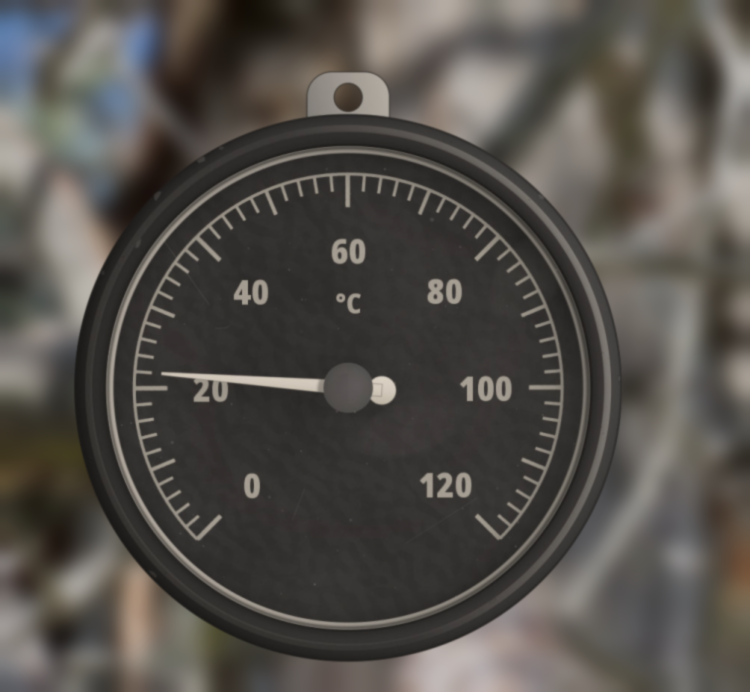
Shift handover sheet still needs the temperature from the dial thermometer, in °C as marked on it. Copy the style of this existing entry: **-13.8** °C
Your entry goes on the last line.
**22** °C
